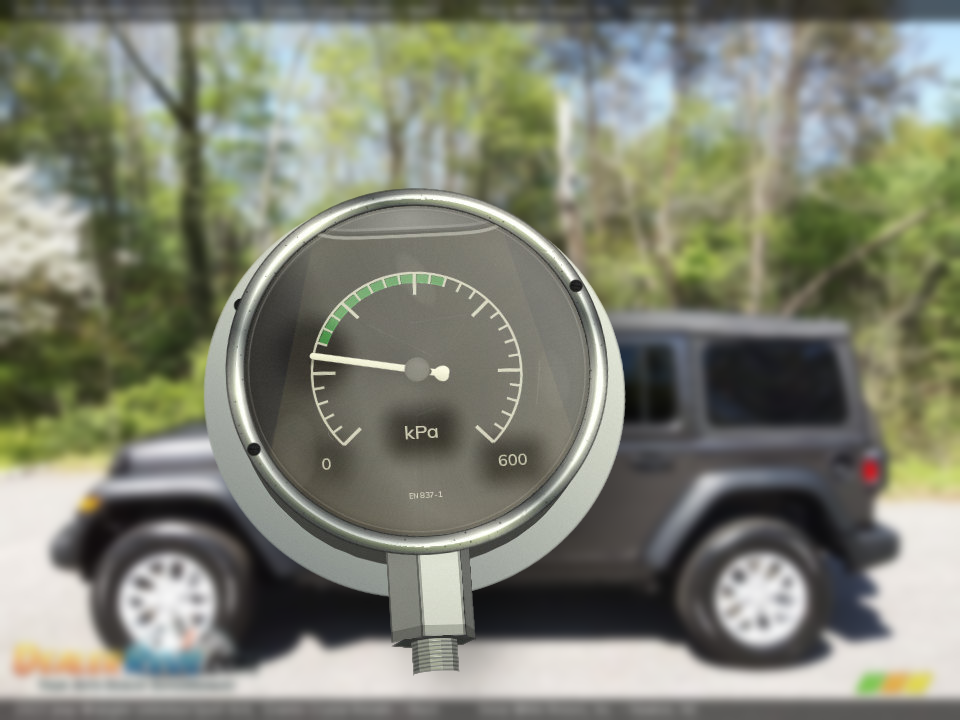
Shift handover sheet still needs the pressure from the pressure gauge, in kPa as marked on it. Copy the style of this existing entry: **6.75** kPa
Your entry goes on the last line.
**120** kPa
